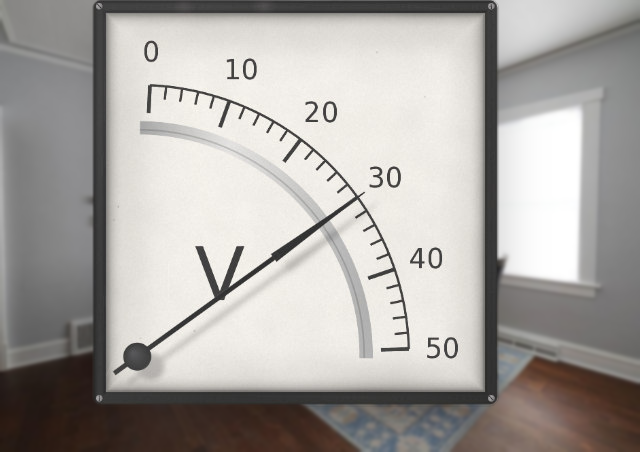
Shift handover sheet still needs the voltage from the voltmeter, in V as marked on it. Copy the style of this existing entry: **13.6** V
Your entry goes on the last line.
**30** V
